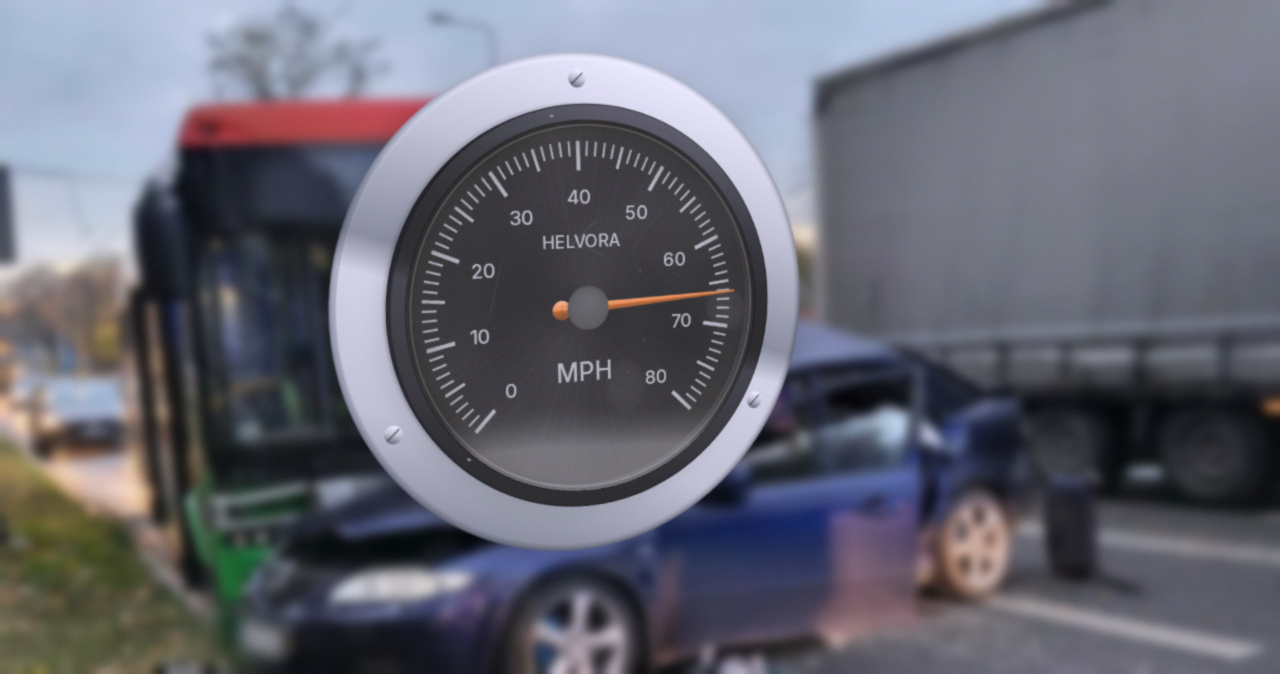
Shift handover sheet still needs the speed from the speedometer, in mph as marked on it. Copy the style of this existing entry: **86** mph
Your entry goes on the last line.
**66** mph
